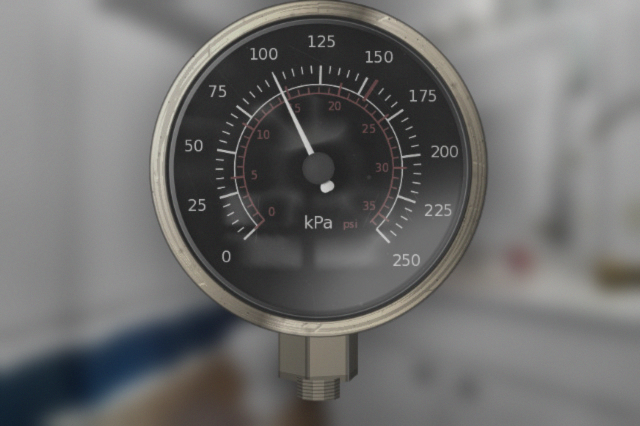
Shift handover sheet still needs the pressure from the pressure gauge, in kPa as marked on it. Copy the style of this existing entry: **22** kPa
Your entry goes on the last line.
**100** kPa
